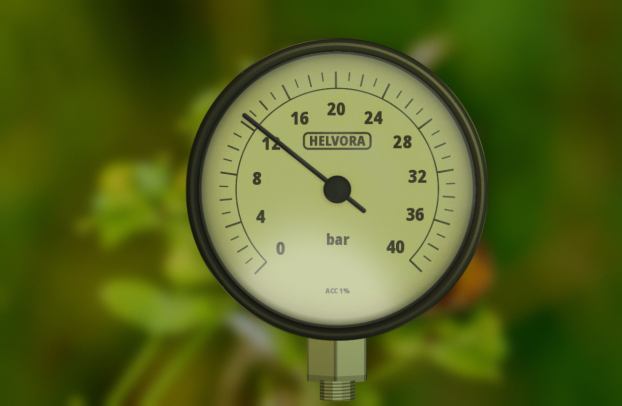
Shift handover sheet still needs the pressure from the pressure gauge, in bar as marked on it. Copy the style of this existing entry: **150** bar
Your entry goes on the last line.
**12.5** bar
